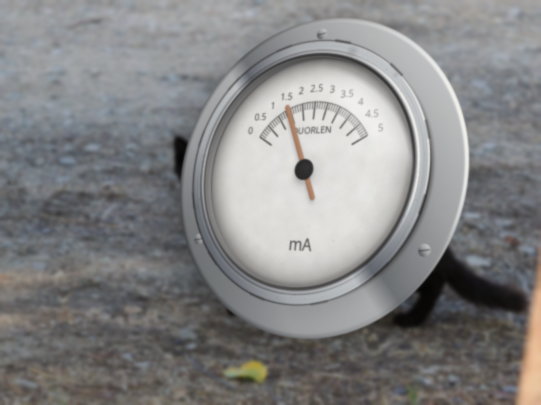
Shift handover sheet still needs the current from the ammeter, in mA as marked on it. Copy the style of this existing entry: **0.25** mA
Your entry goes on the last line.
**1.5** mA
